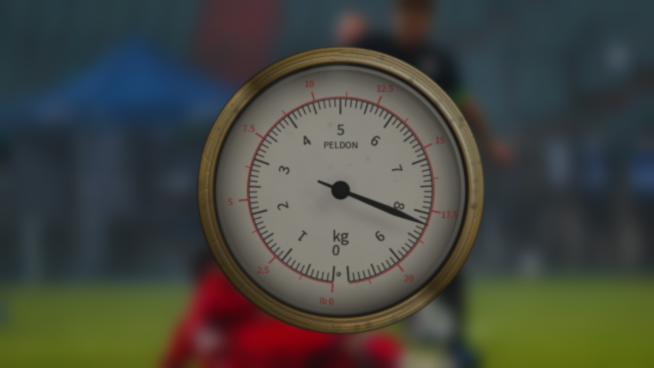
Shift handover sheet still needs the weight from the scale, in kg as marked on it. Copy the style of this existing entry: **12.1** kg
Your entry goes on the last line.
**8.2** kg
